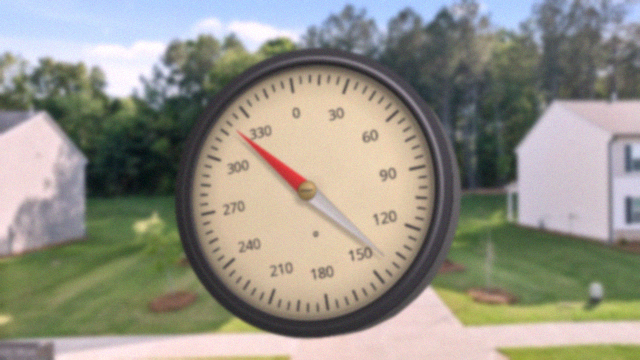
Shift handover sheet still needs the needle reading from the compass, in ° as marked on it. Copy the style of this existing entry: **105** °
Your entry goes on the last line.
**320** °
